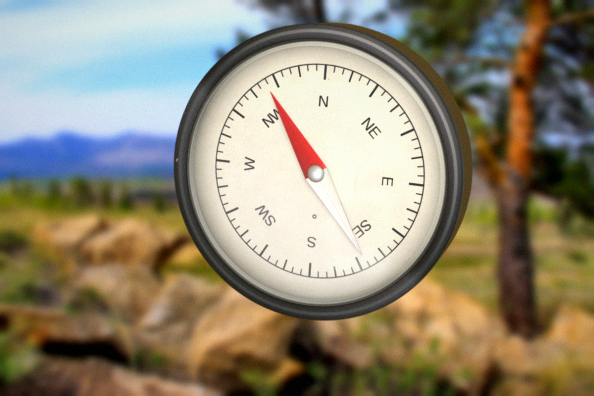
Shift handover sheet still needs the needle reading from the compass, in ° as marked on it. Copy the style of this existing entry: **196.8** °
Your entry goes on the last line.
**325** °
